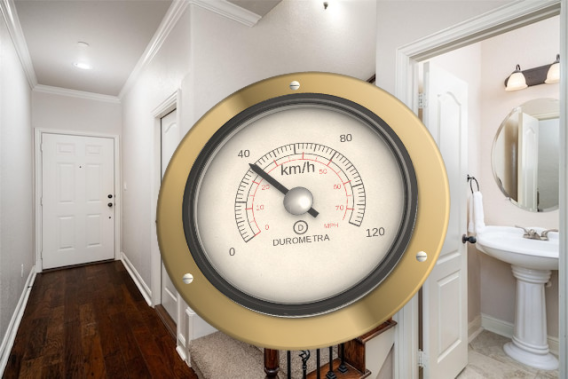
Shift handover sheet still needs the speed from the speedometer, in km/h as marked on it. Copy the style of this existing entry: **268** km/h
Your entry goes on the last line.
**38** km/h
